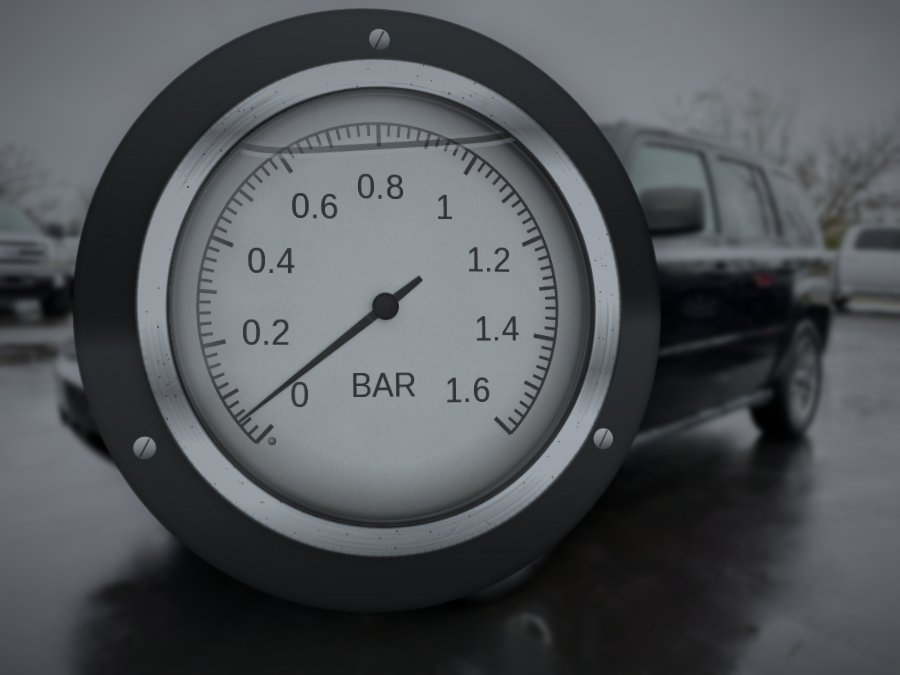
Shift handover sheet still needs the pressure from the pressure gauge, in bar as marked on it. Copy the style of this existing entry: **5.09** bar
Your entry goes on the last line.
**0.05** bar
